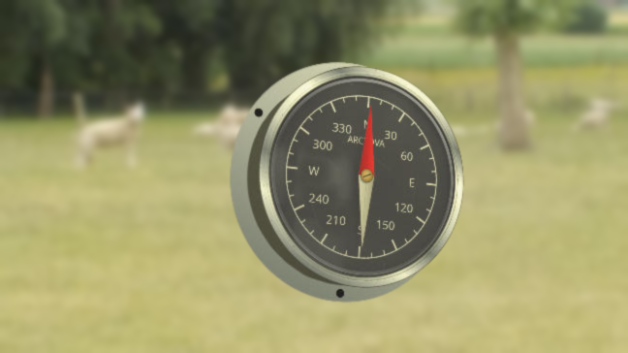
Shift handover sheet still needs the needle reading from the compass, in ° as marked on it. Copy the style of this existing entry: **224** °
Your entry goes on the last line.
**0** °
